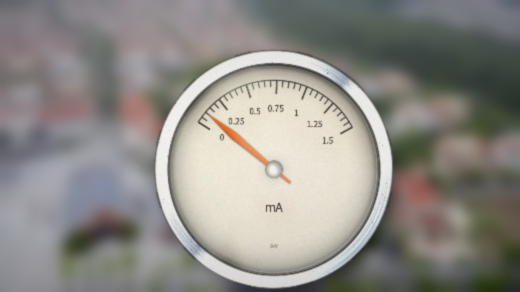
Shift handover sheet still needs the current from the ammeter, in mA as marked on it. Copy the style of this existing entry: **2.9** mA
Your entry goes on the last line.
**0.1** mA
